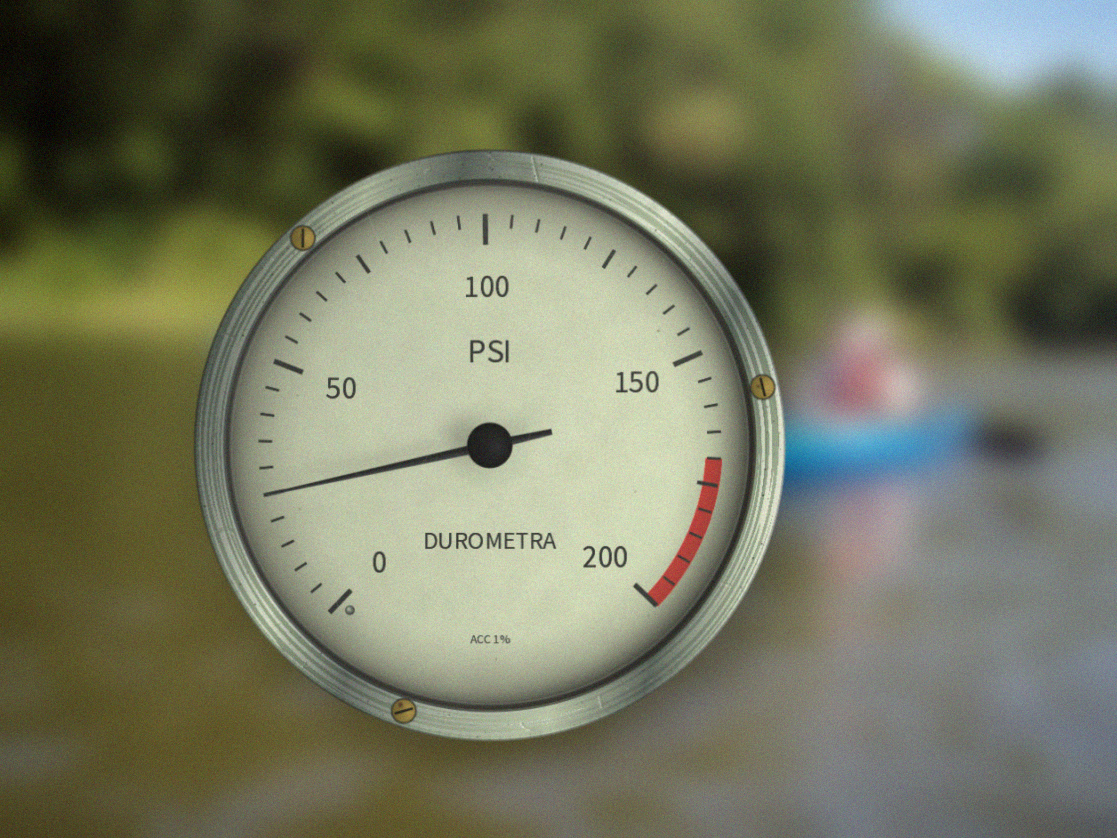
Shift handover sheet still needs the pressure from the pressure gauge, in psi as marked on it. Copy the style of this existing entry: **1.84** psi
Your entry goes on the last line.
**25** psi
